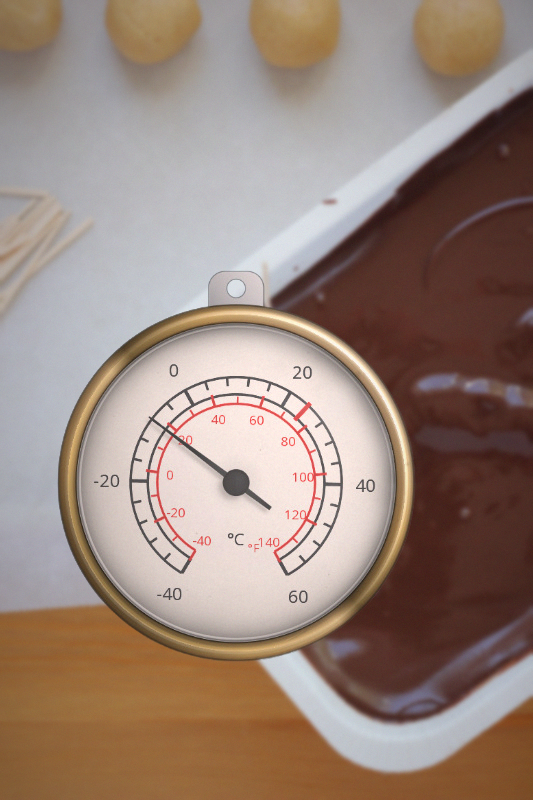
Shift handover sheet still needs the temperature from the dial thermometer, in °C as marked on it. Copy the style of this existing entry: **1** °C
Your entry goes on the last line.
**-8** °C
